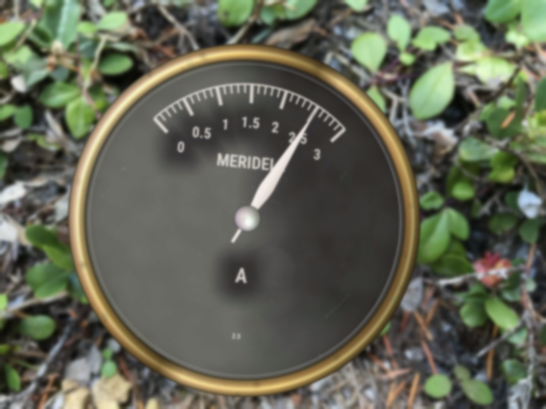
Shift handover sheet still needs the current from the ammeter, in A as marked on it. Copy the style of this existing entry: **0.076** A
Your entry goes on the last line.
**2.5** A
